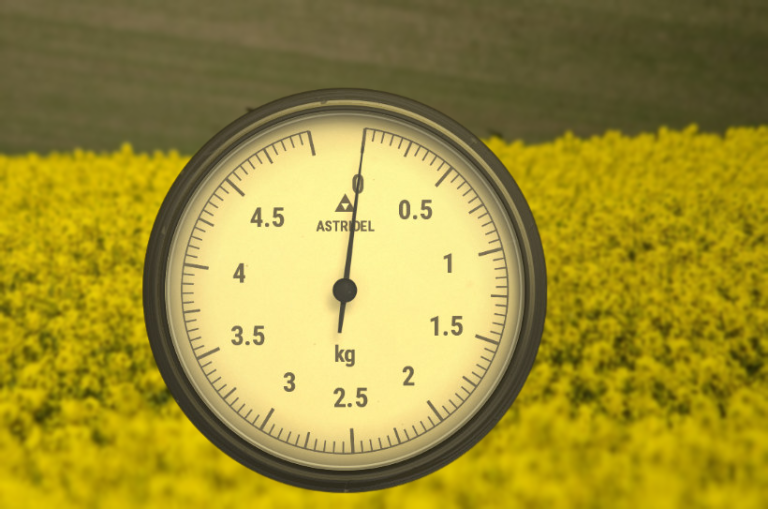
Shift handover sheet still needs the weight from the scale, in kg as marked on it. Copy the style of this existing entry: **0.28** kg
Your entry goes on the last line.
**0** kg
